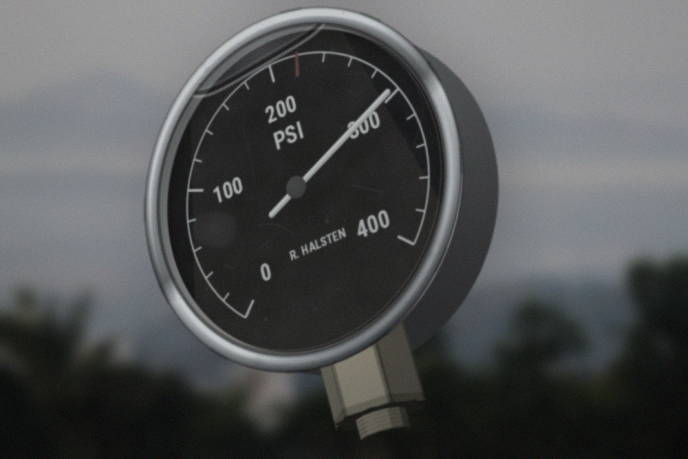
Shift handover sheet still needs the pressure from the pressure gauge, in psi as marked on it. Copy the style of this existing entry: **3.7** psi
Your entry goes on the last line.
**300** psi
